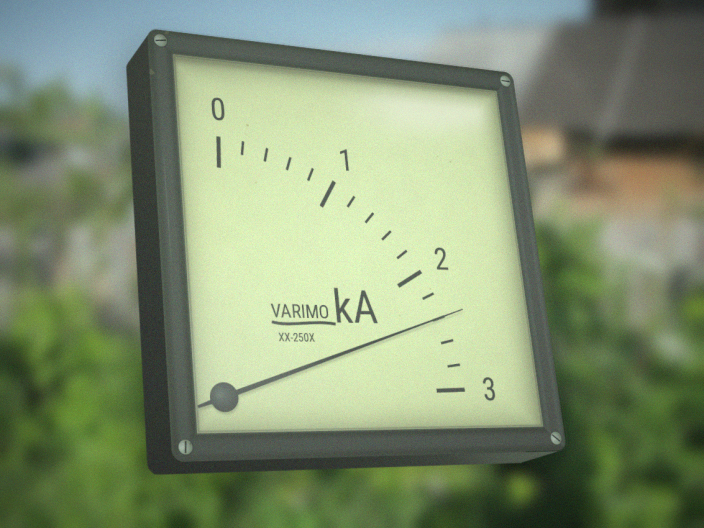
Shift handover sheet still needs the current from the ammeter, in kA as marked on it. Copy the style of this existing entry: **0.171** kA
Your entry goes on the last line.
**2.4** kA
